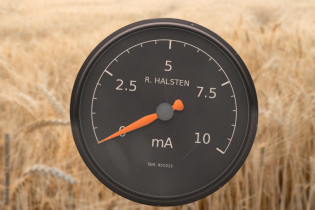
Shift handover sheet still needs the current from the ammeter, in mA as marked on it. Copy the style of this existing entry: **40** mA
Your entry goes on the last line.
**0** mA
